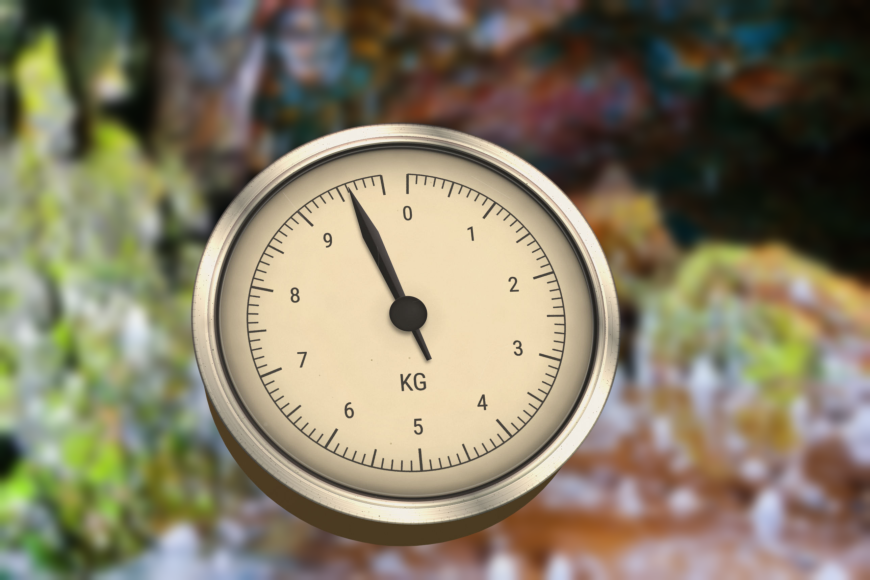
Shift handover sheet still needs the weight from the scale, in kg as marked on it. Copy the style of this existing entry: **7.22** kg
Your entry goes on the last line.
**9.6** kg
